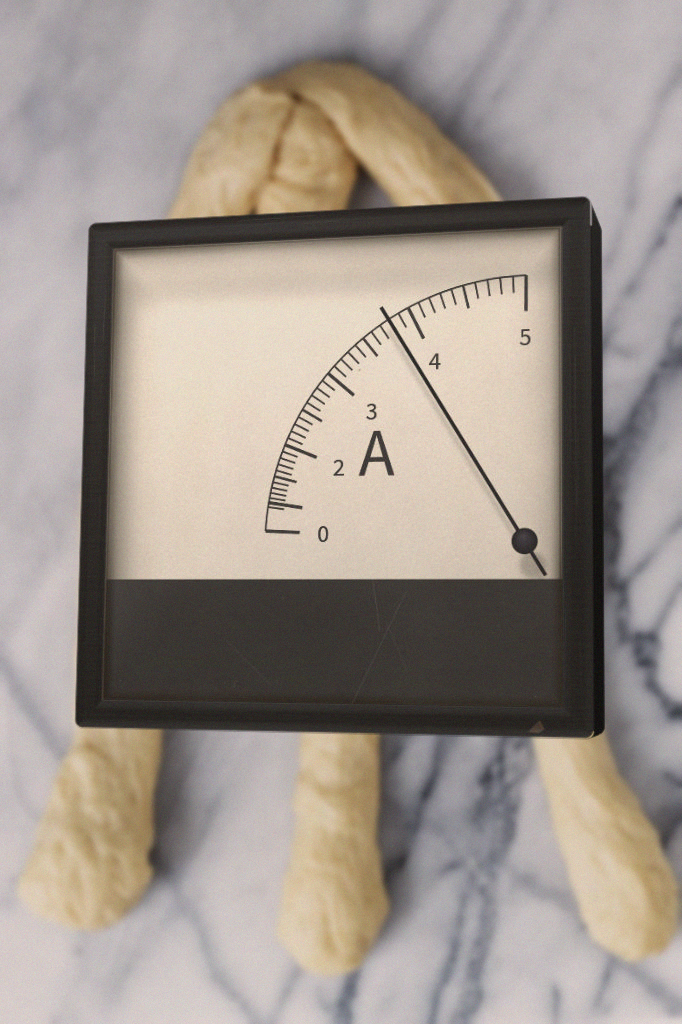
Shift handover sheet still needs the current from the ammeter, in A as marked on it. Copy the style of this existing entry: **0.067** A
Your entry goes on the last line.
**3.8** A
